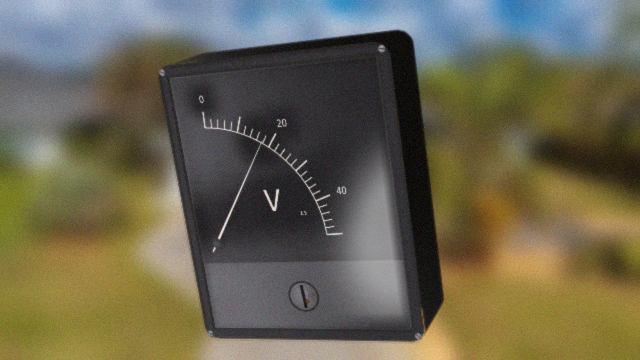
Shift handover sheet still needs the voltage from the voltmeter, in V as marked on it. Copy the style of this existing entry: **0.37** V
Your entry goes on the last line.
**18** V
